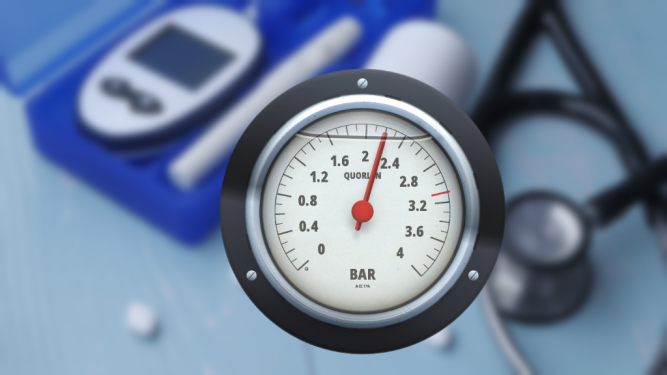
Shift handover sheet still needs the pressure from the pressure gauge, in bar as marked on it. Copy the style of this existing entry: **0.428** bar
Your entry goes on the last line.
**2.2** bar
